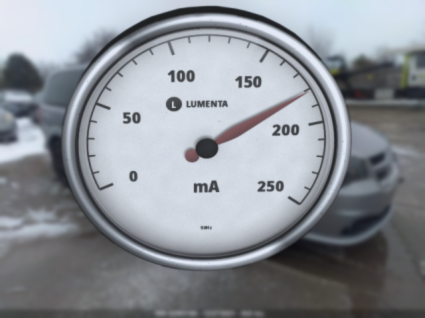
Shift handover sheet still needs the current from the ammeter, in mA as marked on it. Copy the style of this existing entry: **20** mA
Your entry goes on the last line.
**180** mA
